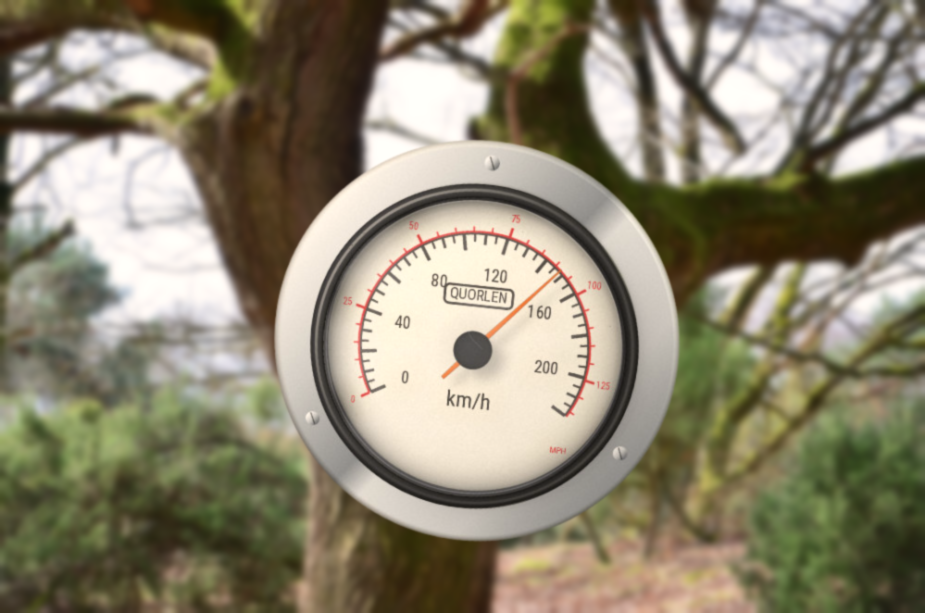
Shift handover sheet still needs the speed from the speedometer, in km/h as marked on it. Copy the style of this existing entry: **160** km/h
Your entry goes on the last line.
**147.5** km/h
